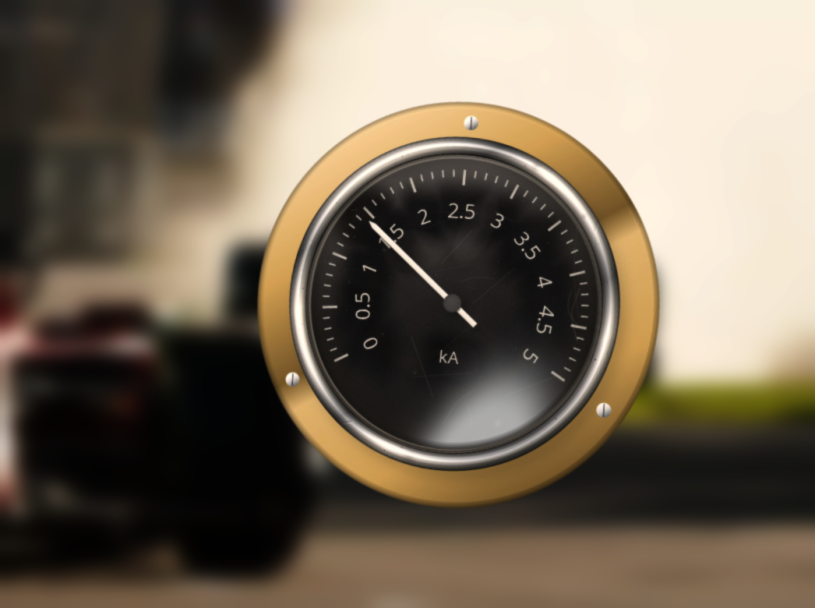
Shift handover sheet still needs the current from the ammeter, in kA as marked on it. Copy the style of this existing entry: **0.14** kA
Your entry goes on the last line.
**1.45** kA
